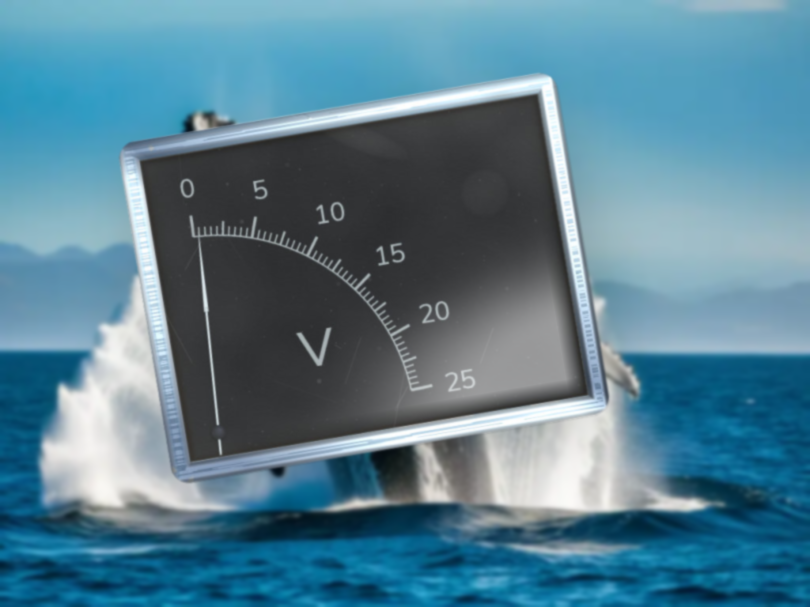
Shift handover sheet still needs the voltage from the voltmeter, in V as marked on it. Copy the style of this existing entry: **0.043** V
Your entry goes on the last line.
**0.5** V
